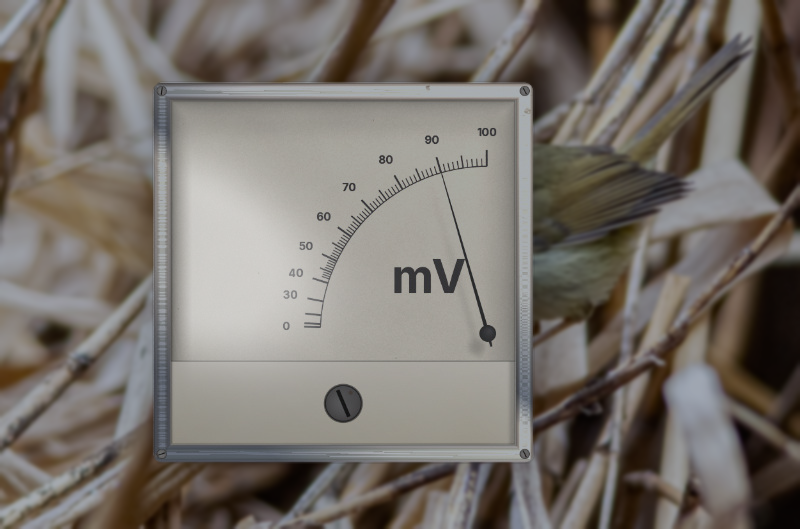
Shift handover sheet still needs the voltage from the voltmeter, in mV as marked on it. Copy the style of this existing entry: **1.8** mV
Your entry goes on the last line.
**90** mV
